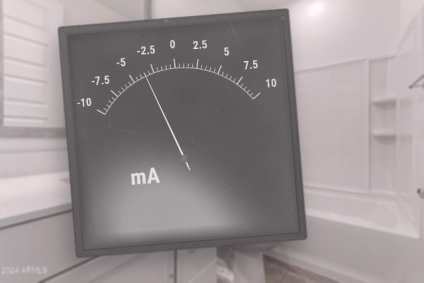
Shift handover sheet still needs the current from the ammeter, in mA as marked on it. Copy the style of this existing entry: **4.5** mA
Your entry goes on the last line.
**-3.5** mA
